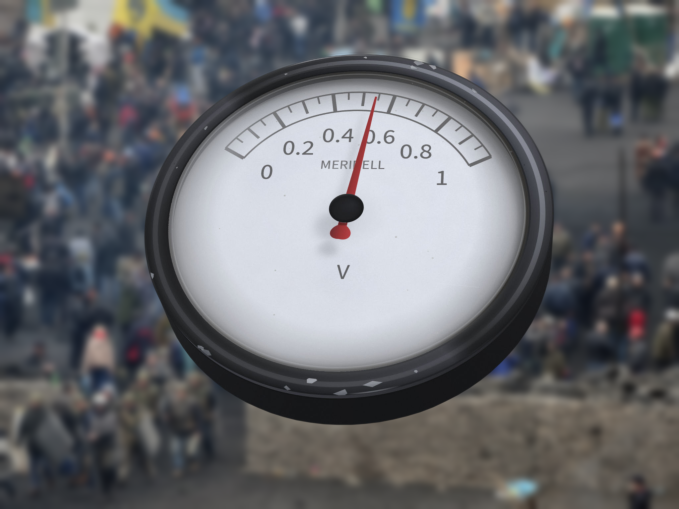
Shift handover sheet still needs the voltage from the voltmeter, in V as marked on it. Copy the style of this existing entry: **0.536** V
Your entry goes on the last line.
**0.55** V
